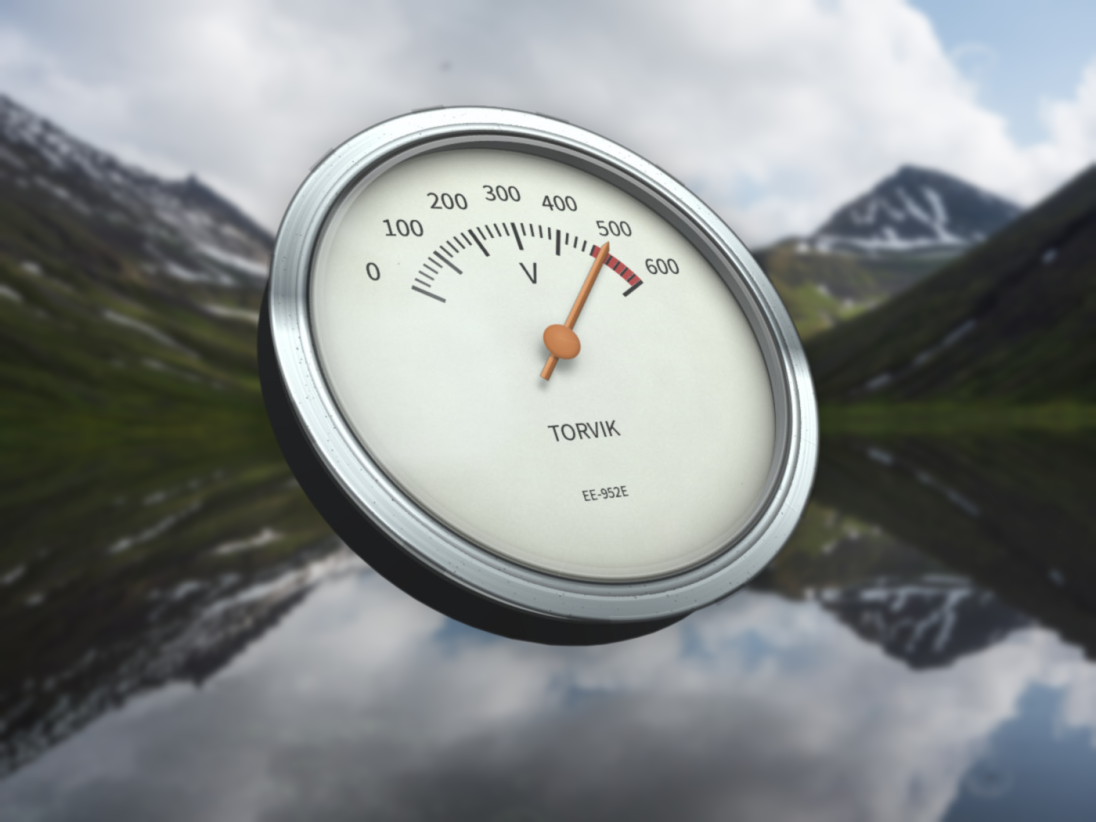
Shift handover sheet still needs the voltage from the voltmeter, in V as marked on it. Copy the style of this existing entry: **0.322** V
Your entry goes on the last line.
**500** V
